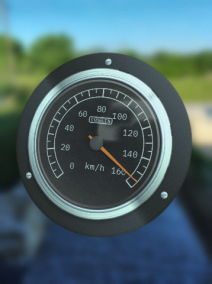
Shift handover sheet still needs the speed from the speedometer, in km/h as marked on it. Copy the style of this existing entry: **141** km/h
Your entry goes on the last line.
**155** km/h
